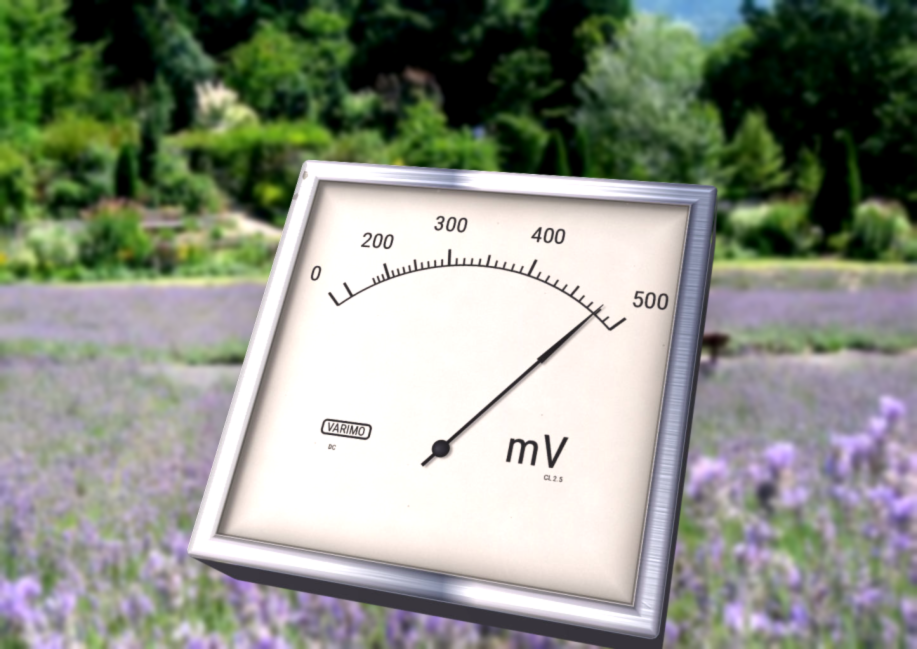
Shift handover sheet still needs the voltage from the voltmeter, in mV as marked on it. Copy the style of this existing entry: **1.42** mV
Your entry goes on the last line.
**480** mV
